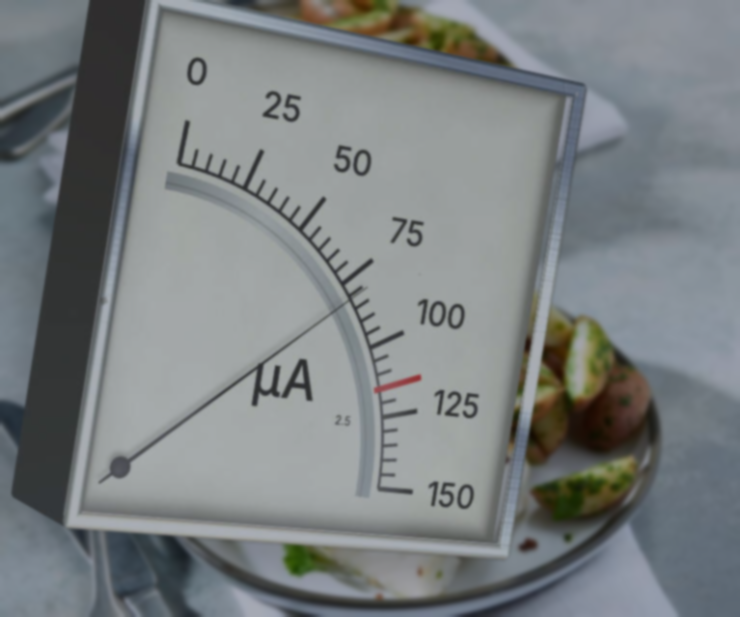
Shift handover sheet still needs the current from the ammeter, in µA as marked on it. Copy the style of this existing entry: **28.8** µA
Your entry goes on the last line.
**80** µA
